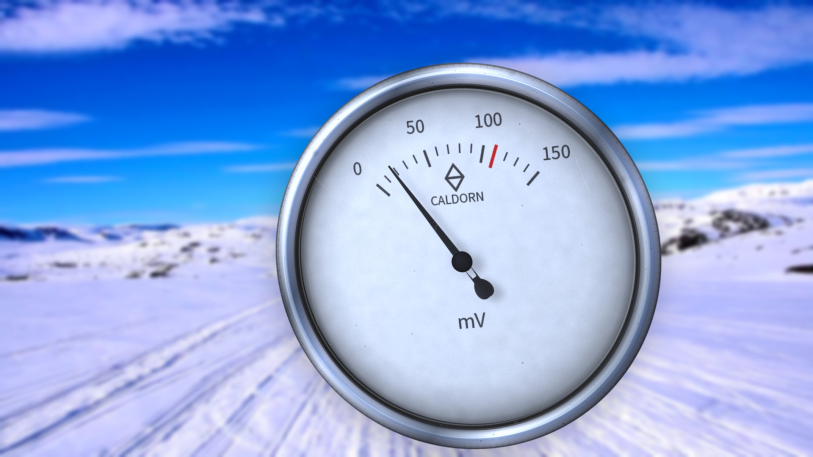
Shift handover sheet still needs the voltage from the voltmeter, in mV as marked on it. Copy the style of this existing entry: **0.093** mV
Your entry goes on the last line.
**20** mV
